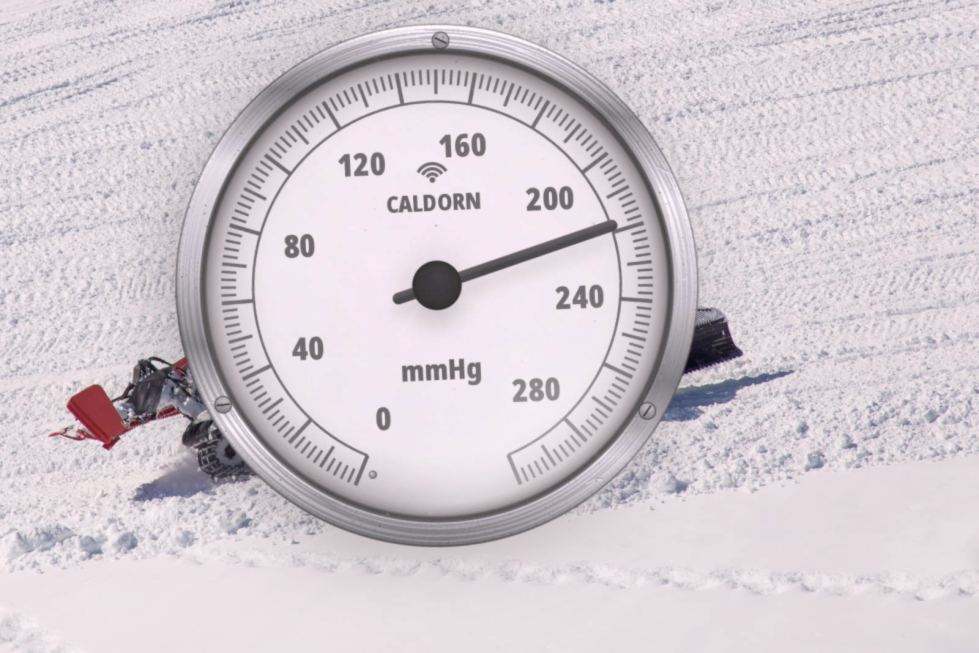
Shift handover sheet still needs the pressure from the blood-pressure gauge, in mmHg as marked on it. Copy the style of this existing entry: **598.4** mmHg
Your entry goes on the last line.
**218** mmHg
